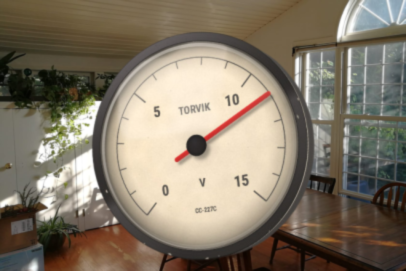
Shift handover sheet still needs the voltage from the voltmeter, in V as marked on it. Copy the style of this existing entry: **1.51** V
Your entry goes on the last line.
**11** V
